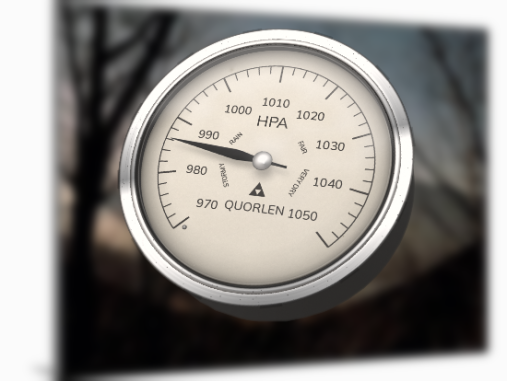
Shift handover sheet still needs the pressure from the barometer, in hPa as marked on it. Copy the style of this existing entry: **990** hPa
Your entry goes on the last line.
**986** hPa
